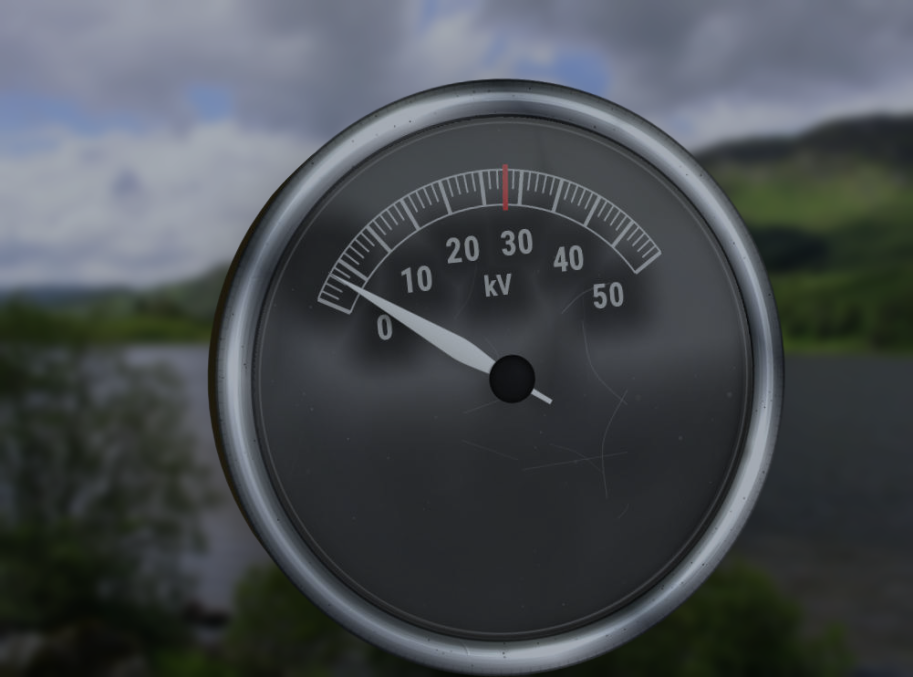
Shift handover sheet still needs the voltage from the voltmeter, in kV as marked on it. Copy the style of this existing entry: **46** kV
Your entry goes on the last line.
**3** kV
